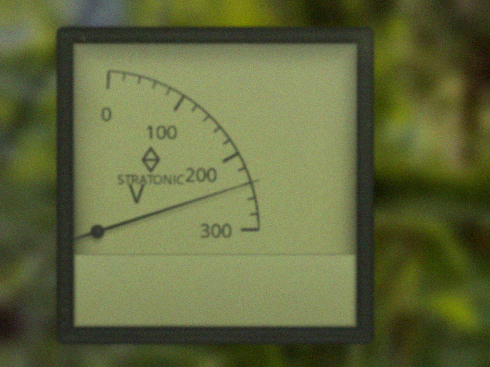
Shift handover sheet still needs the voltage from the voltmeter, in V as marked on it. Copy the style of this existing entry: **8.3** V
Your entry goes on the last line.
**240** V
